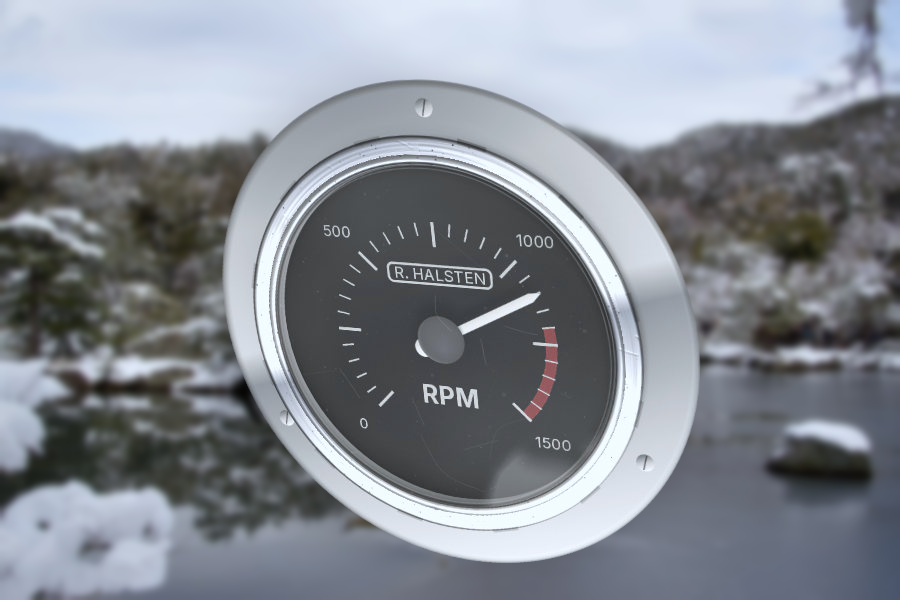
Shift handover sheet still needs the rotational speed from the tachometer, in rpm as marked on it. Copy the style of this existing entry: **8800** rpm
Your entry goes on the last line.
**1100** rpm
